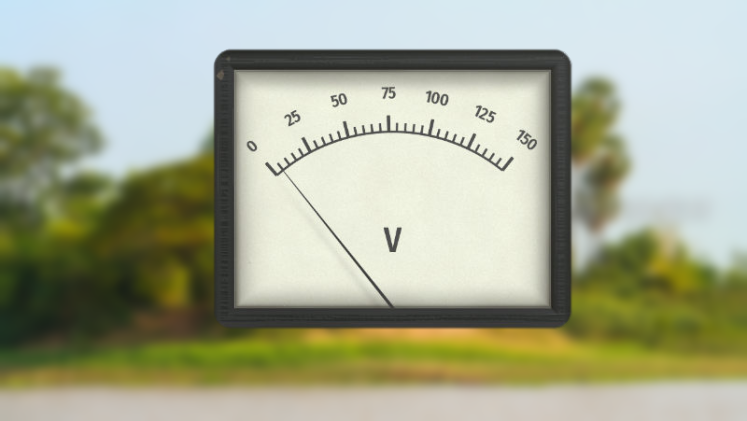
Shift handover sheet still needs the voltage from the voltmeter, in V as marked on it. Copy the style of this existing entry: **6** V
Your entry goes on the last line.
**5** V
